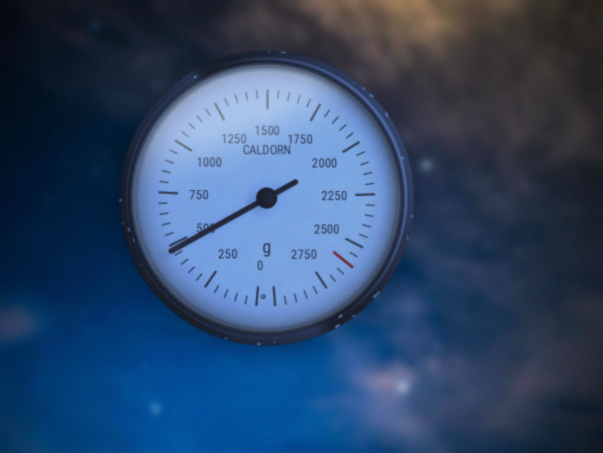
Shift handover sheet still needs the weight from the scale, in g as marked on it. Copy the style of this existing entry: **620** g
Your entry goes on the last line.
**475** g
